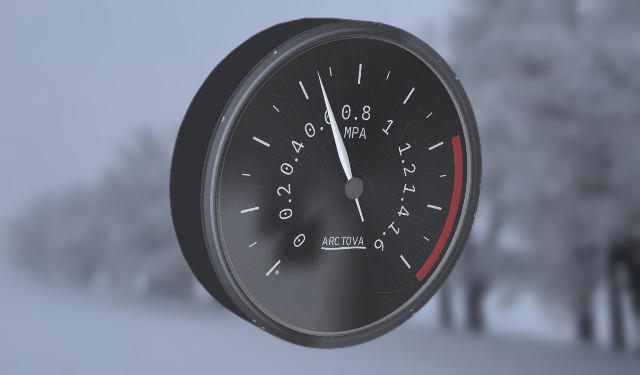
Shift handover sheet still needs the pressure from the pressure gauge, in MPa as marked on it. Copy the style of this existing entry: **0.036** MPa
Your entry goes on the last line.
**0.65** MPa
